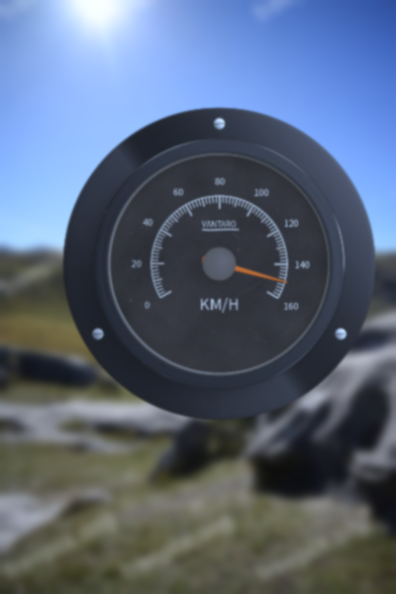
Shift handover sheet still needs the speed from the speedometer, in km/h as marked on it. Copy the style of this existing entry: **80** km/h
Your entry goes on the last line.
**150** km/h
